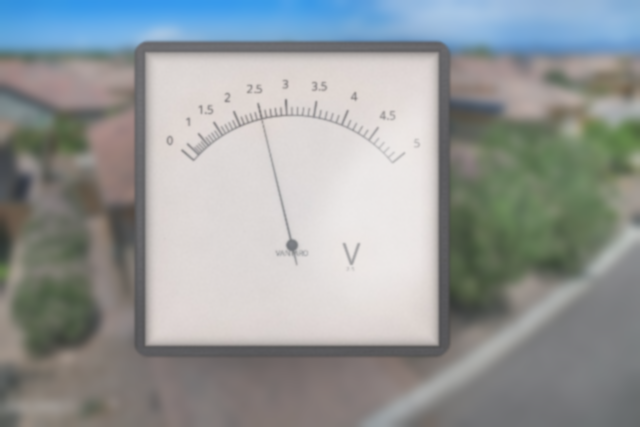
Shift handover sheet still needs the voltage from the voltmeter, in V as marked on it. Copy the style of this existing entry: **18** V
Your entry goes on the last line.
**2.5** V
